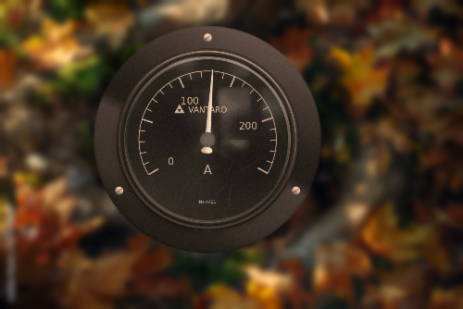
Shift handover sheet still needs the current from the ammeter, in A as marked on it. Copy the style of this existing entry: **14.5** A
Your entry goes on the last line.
**130** A
